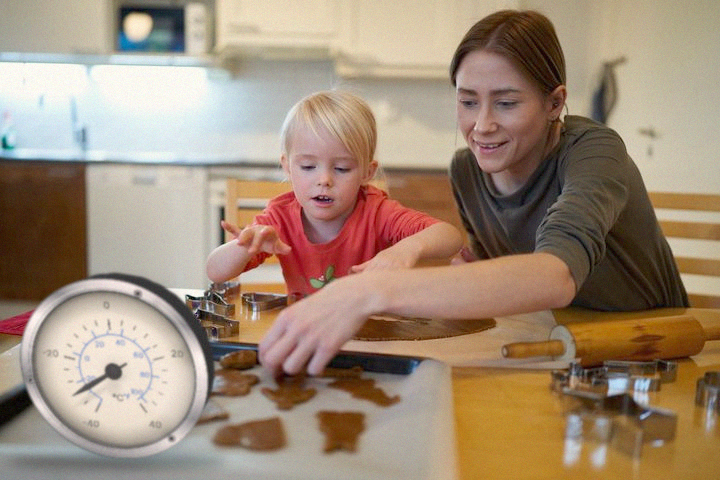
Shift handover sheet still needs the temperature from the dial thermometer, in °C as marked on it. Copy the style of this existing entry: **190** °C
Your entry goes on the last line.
**-32** °C
